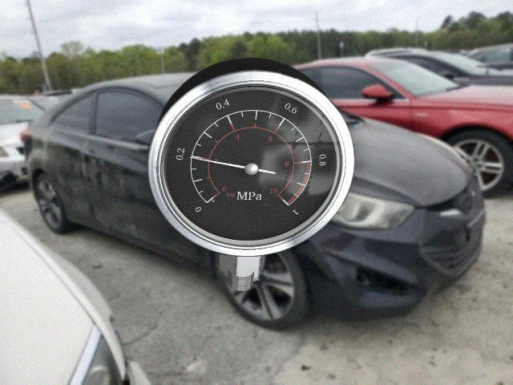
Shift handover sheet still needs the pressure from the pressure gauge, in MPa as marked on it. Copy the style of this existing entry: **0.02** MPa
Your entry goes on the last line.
**0.2** MPa
